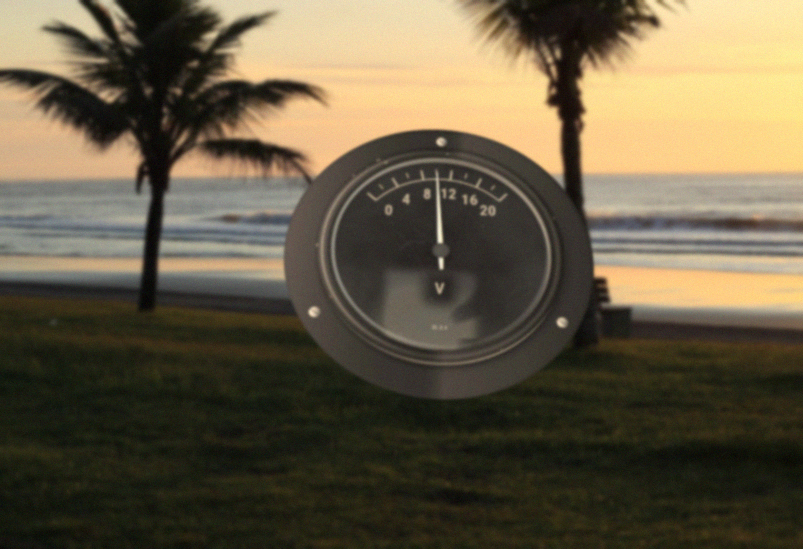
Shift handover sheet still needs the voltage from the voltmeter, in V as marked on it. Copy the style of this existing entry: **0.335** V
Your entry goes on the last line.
**10** V
